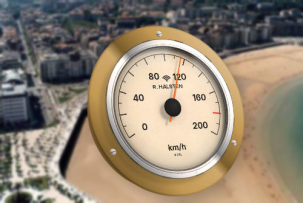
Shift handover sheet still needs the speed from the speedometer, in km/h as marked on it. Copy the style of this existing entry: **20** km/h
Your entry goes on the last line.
**115** km/h
